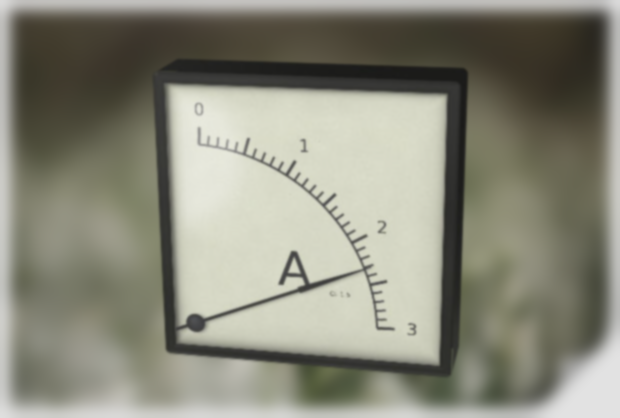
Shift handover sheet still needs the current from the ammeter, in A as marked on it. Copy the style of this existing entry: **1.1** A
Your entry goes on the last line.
**2.3** A
